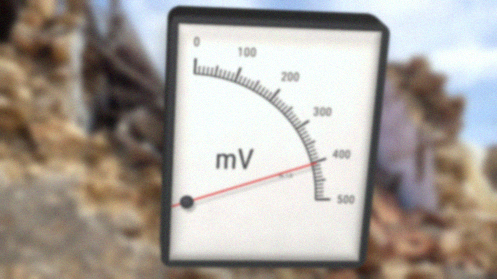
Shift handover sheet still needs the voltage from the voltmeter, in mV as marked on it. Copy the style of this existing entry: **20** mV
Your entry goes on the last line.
**400** mV
